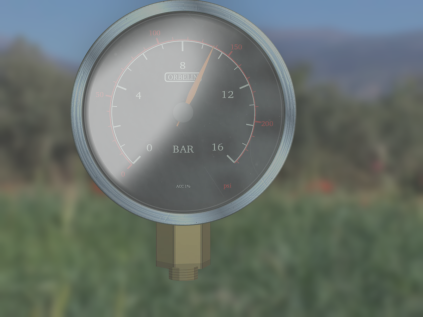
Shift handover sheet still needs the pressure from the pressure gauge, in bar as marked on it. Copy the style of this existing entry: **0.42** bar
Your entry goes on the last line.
**9.5** bar
